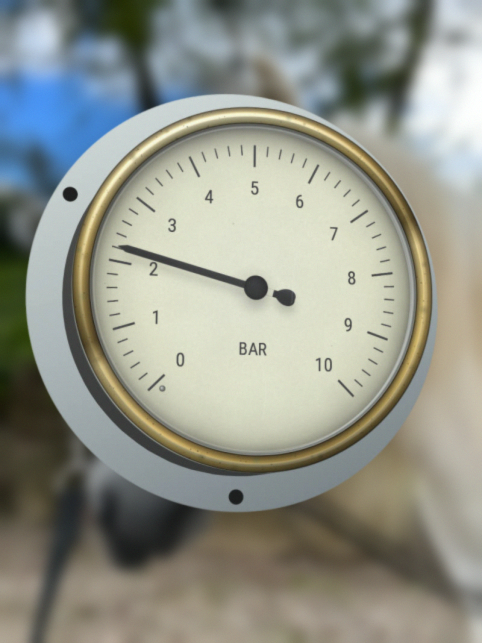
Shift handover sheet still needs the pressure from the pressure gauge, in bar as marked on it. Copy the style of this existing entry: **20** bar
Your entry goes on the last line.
**2.2** bar
